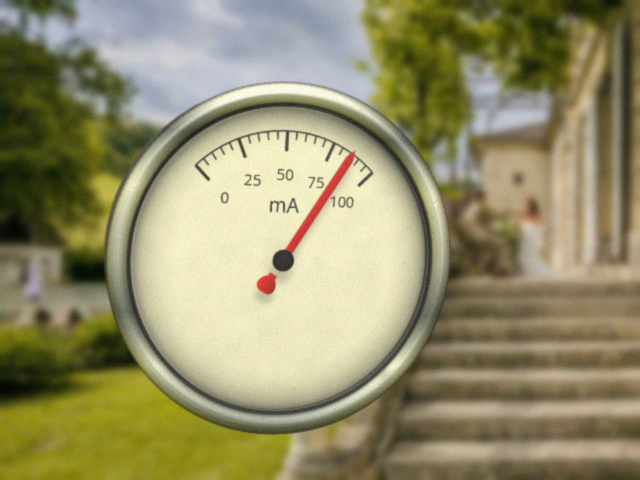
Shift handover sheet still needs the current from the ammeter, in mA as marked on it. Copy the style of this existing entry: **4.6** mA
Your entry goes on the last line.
**85** mA
